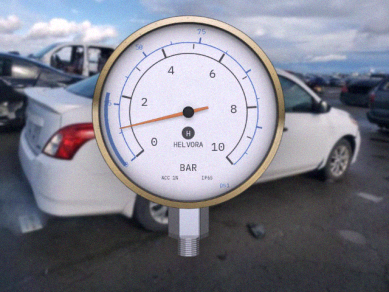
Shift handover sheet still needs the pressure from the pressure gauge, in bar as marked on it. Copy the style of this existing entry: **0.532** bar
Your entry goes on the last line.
**1** bar
